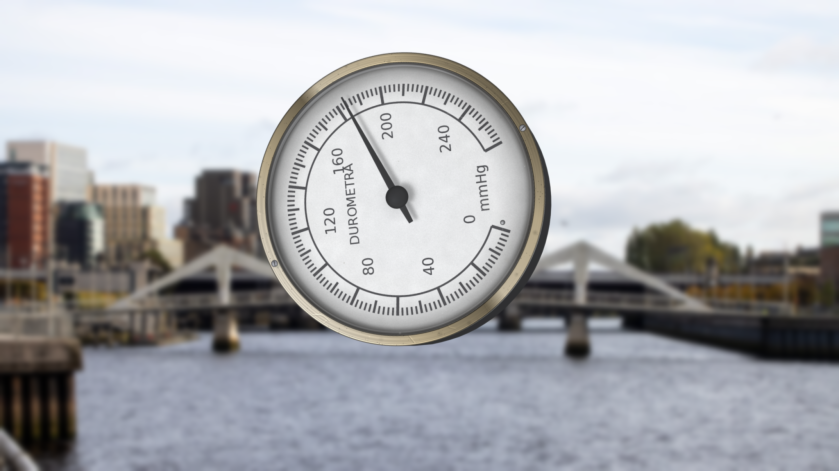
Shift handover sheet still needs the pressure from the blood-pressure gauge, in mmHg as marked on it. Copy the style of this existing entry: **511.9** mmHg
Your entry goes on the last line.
**184** mmHg
